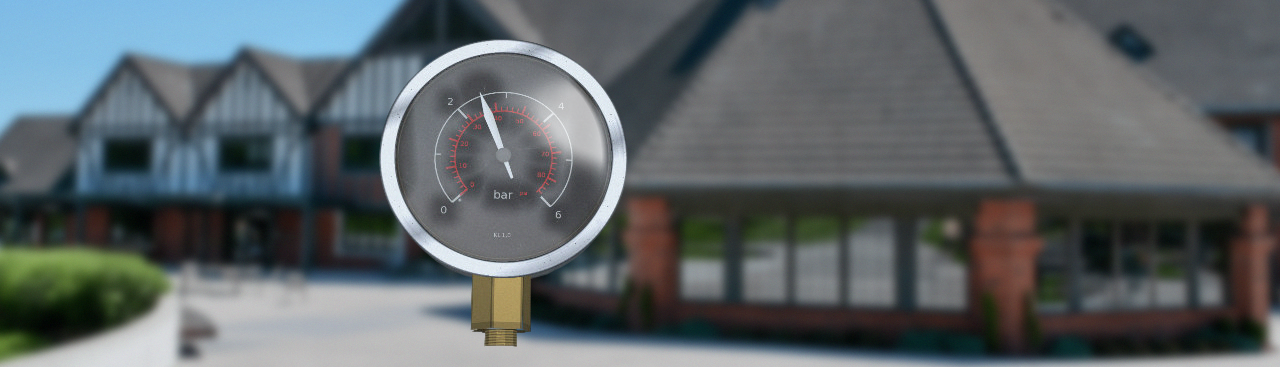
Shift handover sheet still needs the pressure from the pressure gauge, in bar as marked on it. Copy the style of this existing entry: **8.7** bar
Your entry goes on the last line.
**2.5** bar
